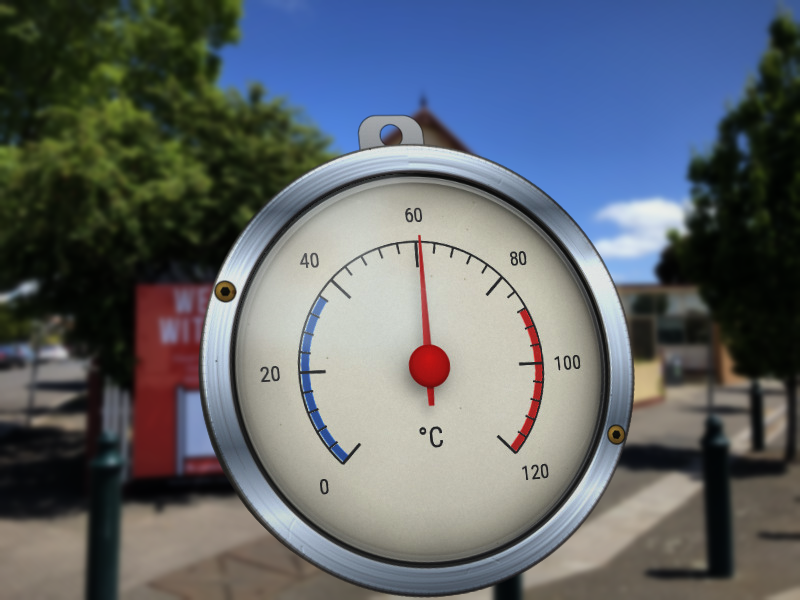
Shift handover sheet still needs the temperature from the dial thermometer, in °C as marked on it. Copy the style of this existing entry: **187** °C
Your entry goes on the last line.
**60** °C
